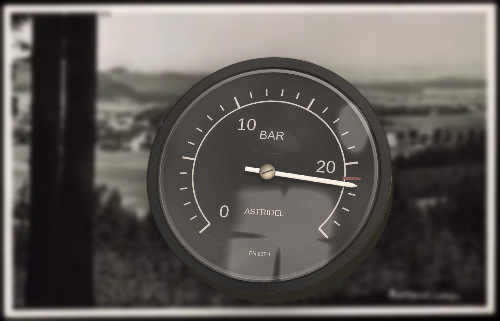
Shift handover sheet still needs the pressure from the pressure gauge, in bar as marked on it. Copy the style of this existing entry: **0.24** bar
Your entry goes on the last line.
**21.5** bar
